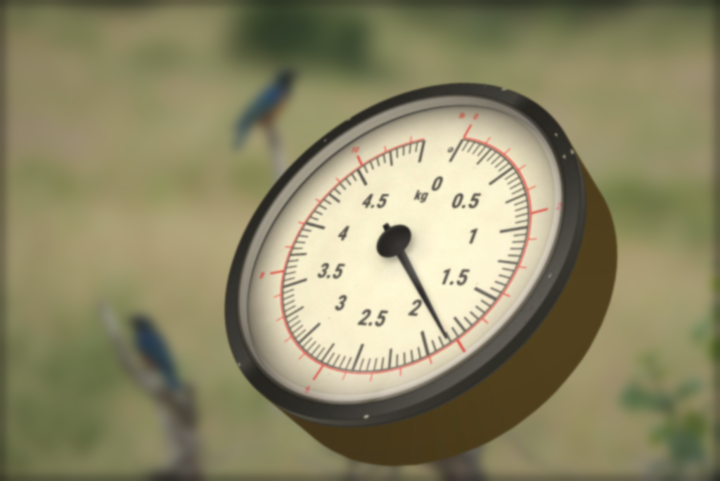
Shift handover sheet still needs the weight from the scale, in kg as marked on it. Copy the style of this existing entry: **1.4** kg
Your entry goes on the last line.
**1.85** kg
